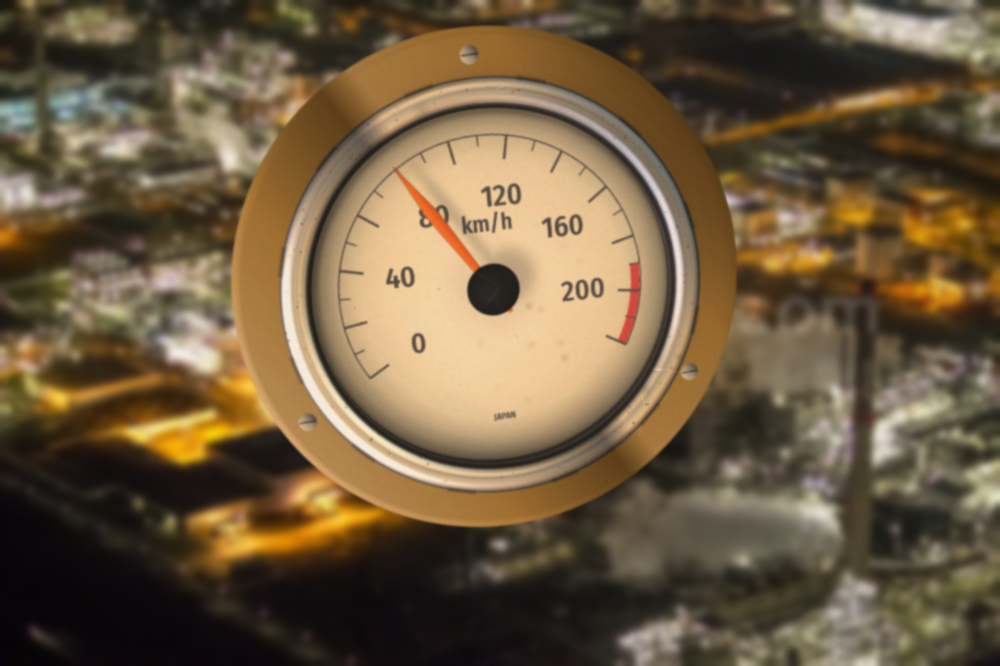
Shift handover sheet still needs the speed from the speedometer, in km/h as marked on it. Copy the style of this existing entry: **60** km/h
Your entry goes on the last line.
**80** km/h
